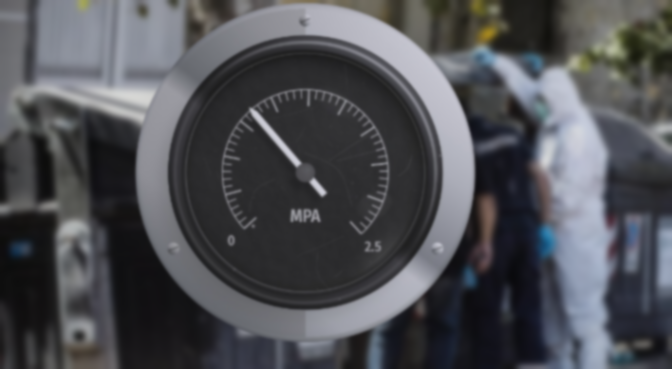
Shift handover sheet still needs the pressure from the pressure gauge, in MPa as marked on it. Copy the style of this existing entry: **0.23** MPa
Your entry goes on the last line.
**0.85** MPa
